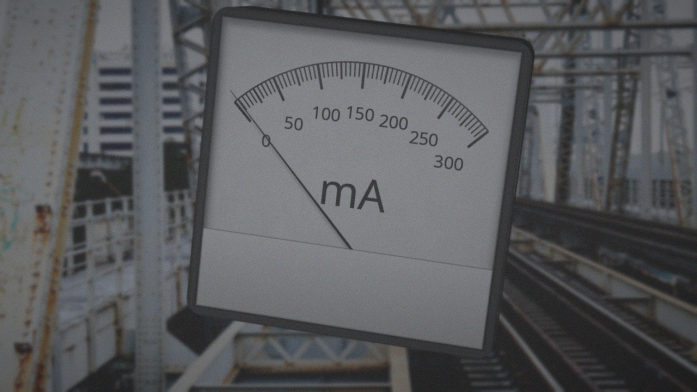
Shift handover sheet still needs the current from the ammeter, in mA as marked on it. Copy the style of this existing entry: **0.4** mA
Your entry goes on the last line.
**5** mA
